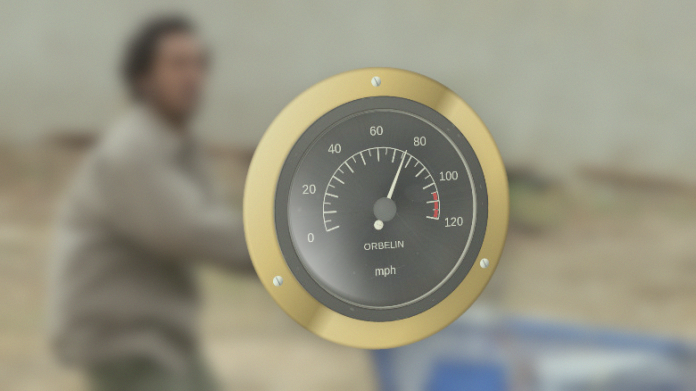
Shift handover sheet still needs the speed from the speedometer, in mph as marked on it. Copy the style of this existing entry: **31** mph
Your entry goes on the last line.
**75** mph
